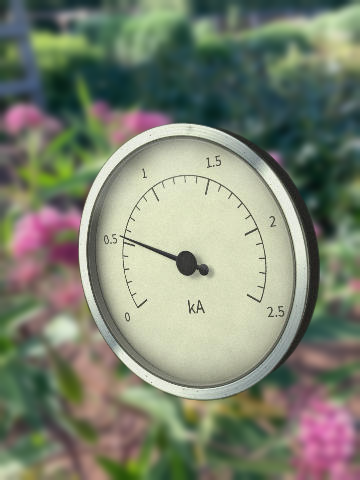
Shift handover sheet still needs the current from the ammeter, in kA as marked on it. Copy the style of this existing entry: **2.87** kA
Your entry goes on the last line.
**0.55** kA
